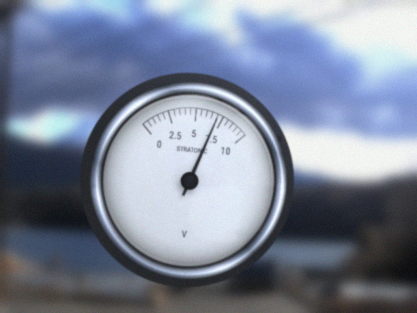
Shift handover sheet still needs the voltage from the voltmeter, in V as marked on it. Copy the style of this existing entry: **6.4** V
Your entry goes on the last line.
**7** V
